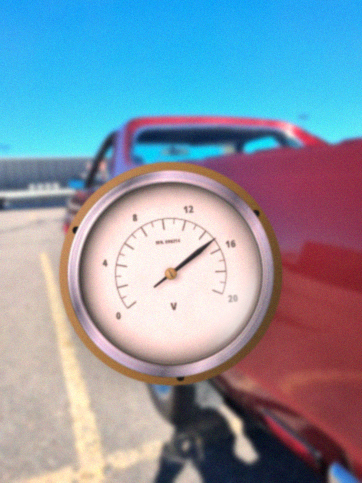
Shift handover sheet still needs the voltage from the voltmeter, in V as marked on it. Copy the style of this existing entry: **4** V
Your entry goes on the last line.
**15** V
